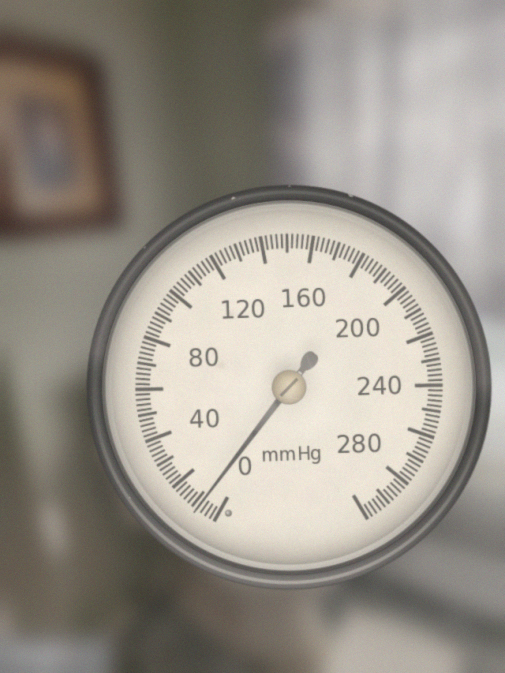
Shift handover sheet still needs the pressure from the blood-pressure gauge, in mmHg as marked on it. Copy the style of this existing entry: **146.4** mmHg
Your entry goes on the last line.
**8** mmHg
